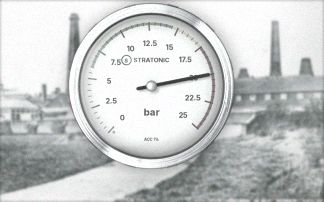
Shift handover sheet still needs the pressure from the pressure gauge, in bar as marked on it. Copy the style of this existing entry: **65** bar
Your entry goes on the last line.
**20** bar
